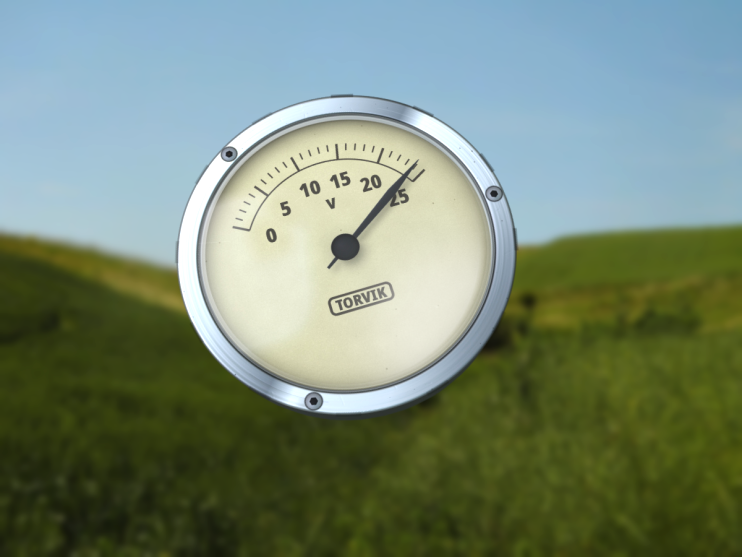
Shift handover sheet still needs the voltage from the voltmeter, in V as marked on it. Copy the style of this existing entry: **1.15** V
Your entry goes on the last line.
**24** V
